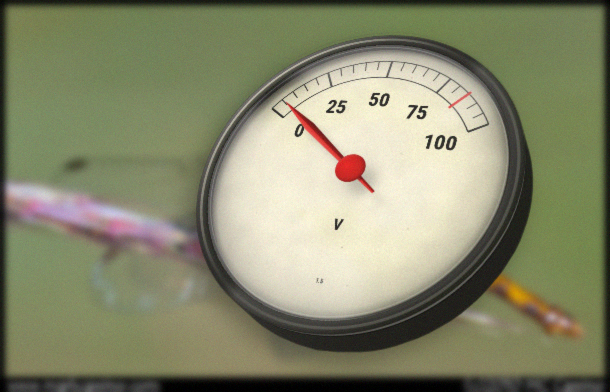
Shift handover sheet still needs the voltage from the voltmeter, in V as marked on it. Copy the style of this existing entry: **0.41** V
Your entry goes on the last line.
**5** V
